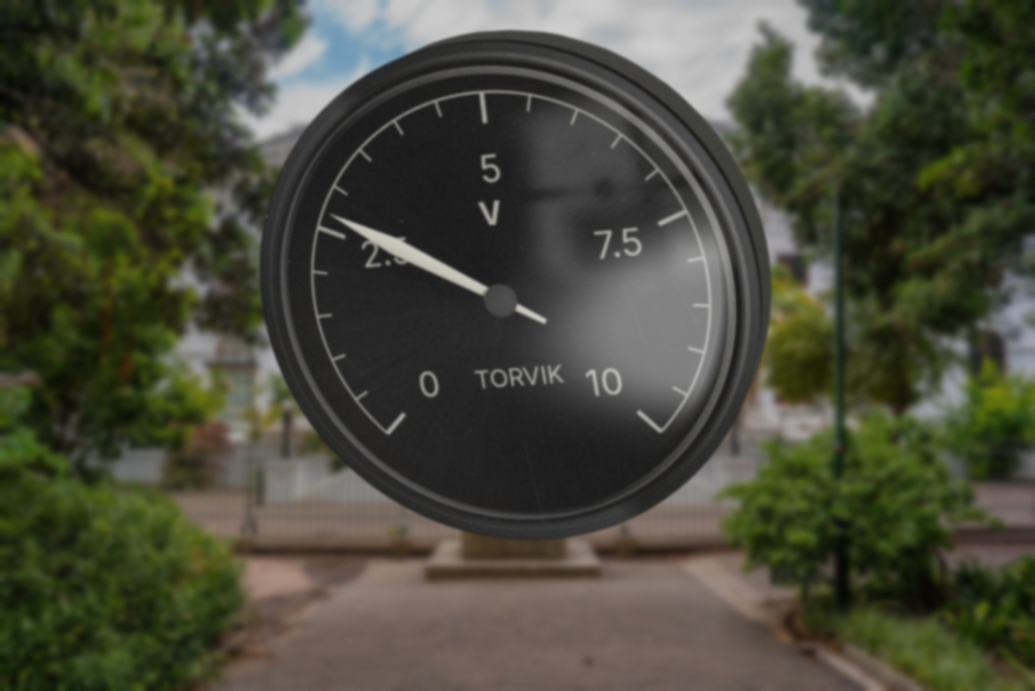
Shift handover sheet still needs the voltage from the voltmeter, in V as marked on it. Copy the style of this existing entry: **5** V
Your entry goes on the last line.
**2.75** V
